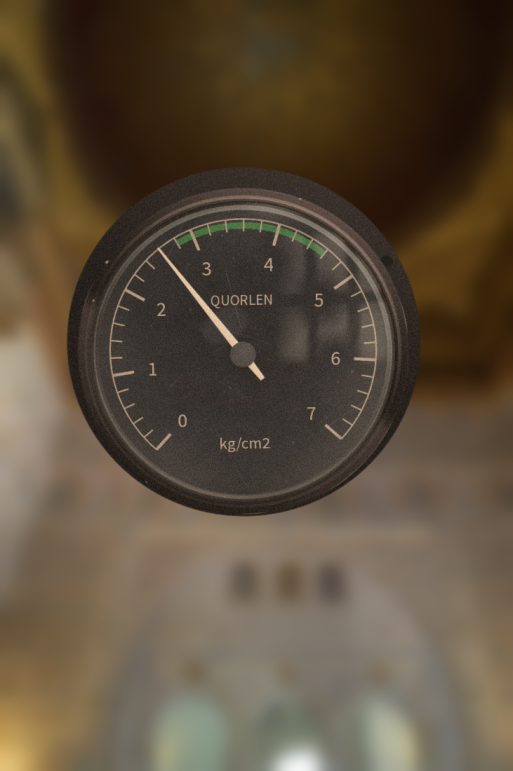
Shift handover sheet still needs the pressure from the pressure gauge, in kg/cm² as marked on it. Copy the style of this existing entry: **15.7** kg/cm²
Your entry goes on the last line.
**2.6** kg/cm²
